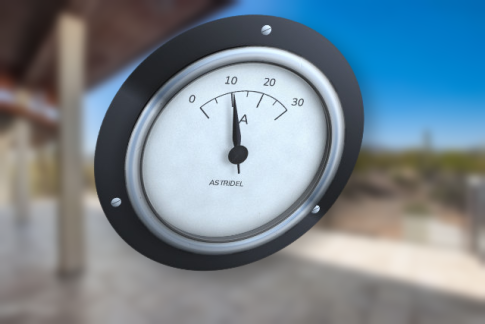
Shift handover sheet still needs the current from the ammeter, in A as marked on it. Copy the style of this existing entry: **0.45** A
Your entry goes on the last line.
**10** A
